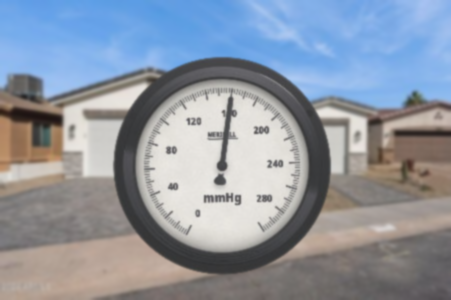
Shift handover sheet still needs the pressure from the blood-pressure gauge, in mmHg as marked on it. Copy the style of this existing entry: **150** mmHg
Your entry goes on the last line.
**160** mmHg
